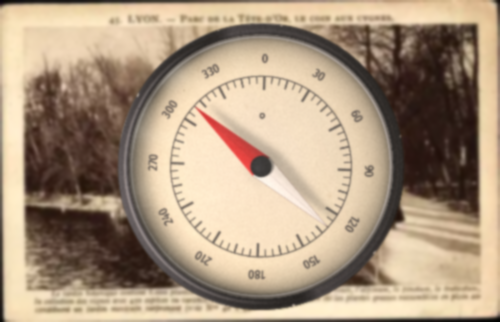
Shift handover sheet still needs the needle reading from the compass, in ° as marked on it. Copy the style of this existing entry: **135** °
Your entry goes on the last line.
**310** °
